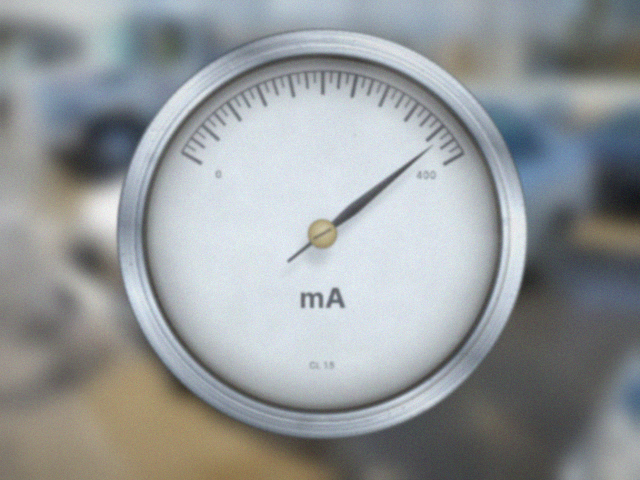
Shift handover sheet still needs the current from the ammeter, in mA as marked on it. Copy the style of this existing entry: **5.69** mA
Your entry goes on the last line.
**370** mA
